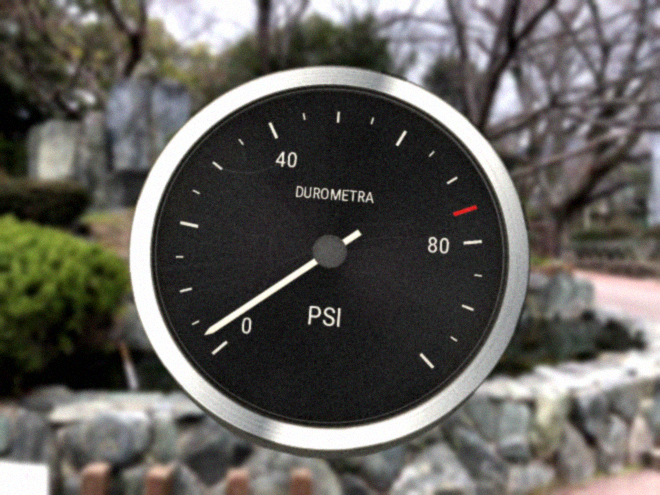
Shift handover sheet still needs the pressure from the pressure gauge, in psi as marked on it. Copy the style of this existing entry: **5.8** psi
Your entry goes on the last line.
**2.5** psi
